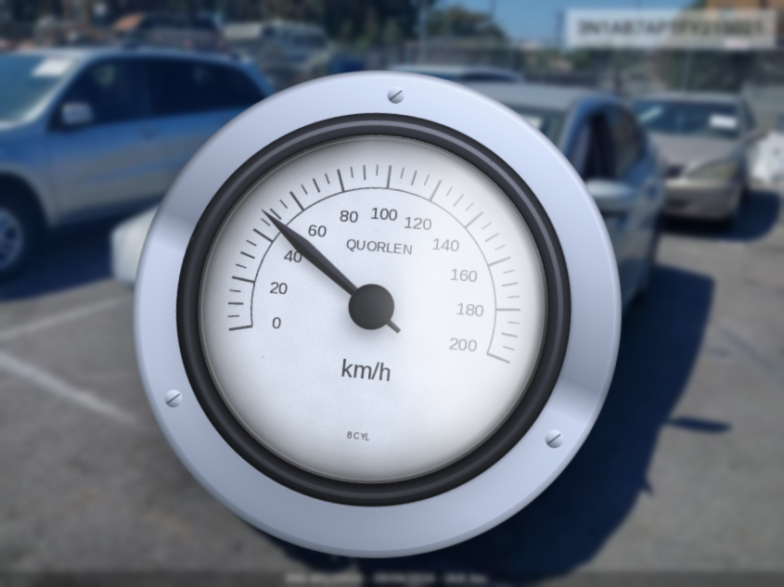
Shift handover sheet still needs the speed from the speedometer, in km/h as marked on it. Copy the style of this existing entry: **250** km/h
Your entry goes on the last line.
**47.5** km/h
